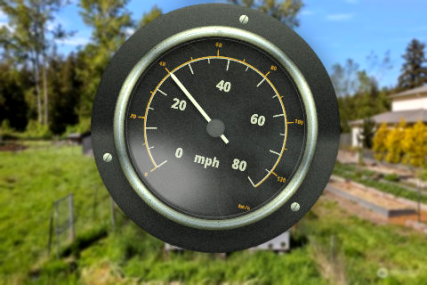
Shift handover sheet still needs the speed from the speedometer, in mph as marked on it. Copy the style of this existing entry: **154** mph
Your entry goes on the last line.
**25** mph
